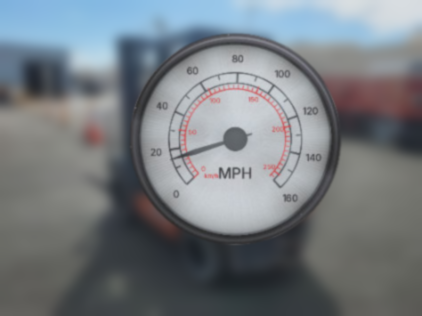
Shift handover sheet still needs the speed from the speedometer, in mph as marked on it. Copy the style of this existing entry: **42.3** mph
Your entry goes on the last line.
**15** mph
